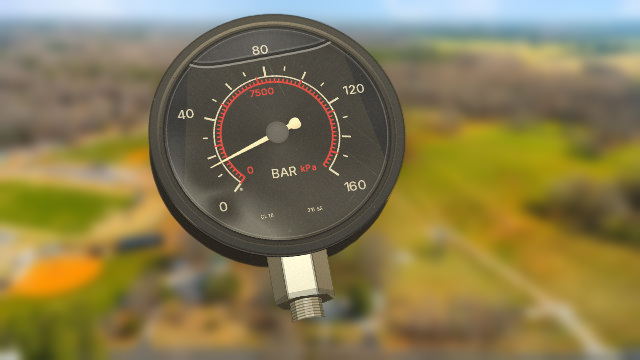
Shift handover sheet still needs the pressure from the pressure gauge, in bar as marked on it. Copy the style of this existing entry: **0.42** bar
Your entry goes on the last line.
**15** bar
